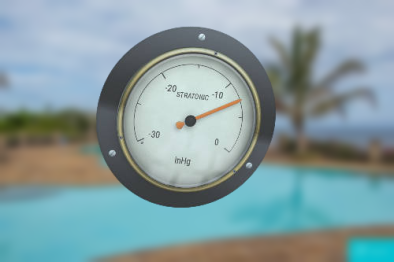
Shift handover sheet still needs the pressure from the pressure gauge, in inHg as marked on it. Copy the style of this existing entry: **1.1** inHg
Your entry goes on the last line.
**-7.5** inHg
